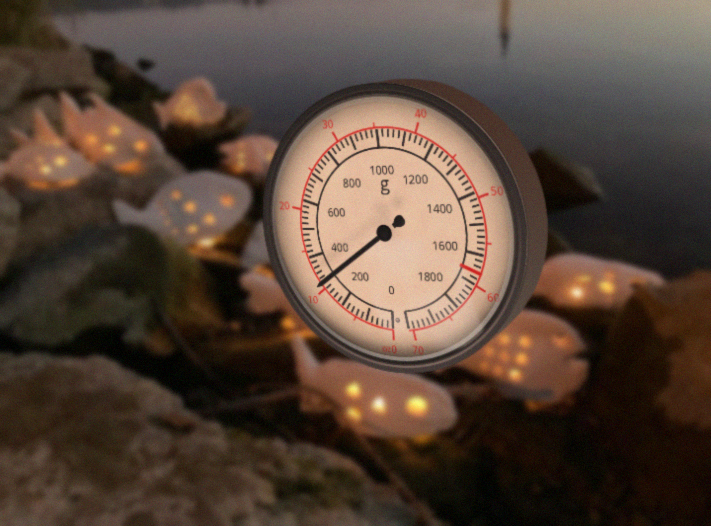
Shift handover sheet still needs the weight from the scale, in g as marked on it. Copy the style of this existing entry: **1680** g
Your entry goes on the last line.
**300** g
